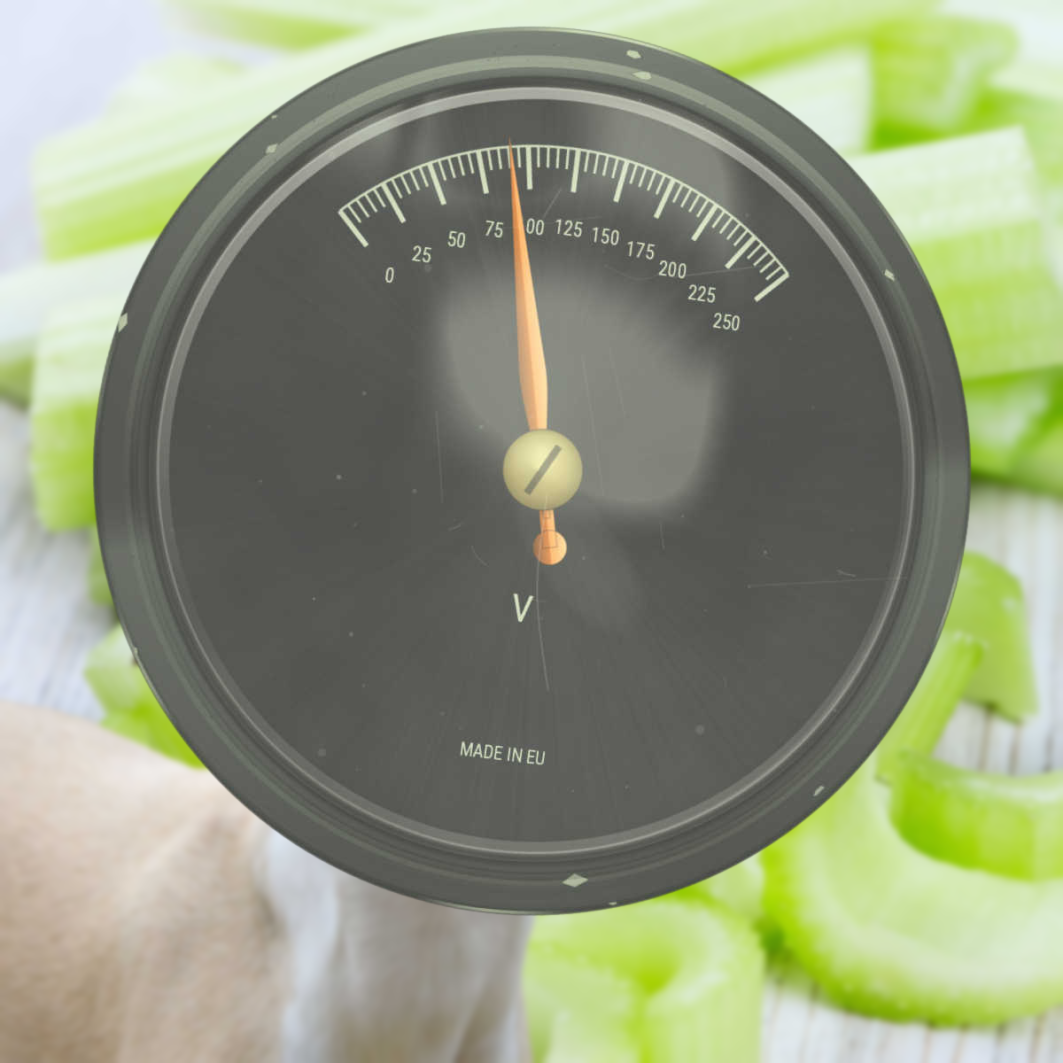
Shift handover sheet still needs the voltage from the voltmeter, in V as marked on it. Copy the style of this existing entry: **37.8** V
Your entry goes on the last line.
**90** V
